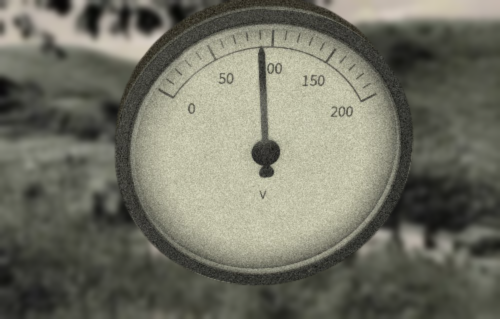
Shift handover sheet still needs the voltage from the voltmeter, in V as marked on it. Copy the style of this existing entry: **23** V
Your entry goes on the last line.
**90** V
